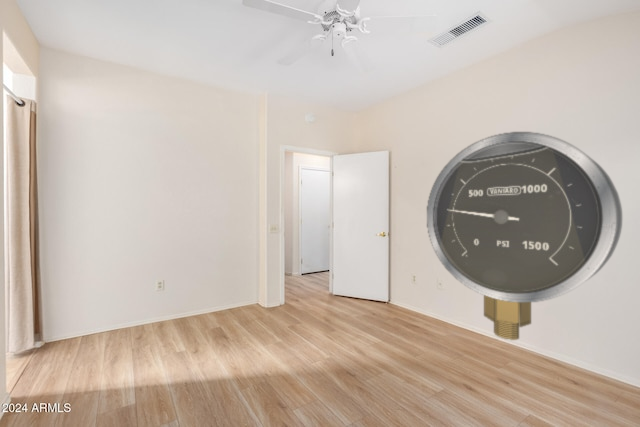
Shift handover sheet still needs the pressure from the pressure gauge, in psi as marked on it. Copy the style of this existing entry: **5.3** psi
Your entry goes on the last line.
**300** psi
